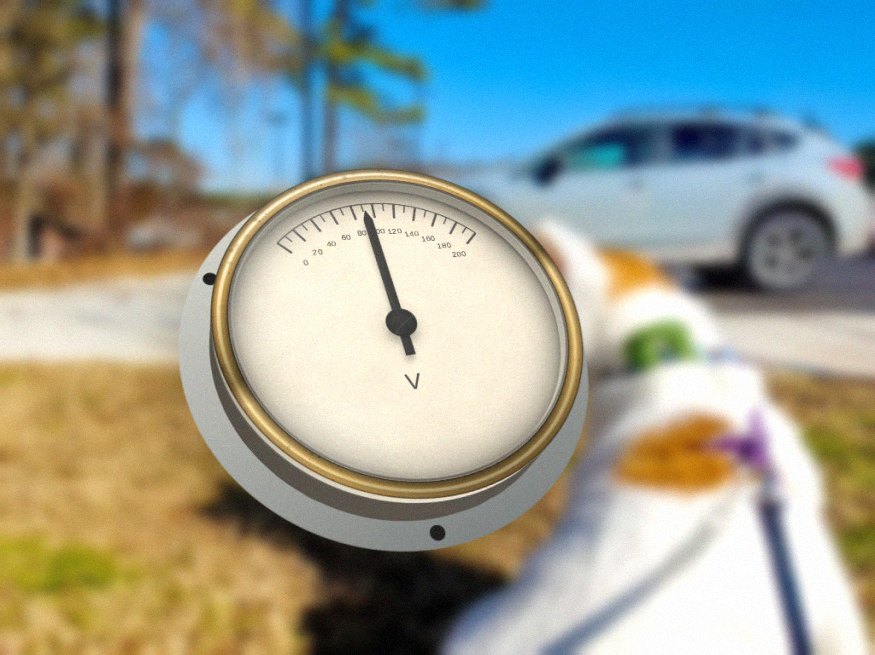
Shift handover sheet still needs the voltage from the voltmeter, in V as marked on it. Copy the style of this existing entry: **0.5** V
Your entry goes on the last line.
**90** V
